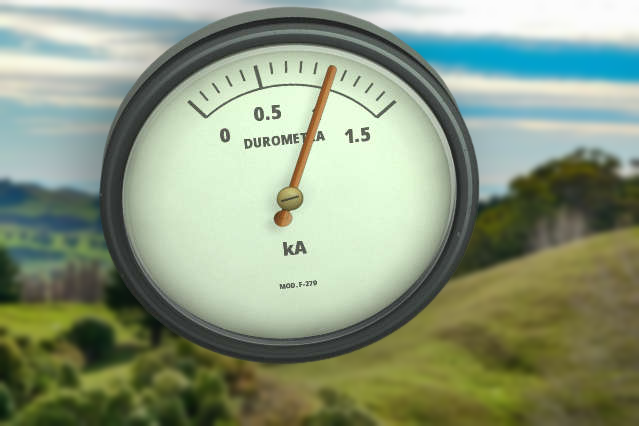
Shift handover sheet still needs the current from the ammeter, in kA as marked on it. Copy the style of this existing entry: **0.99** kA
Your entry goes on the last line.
**1** kA
